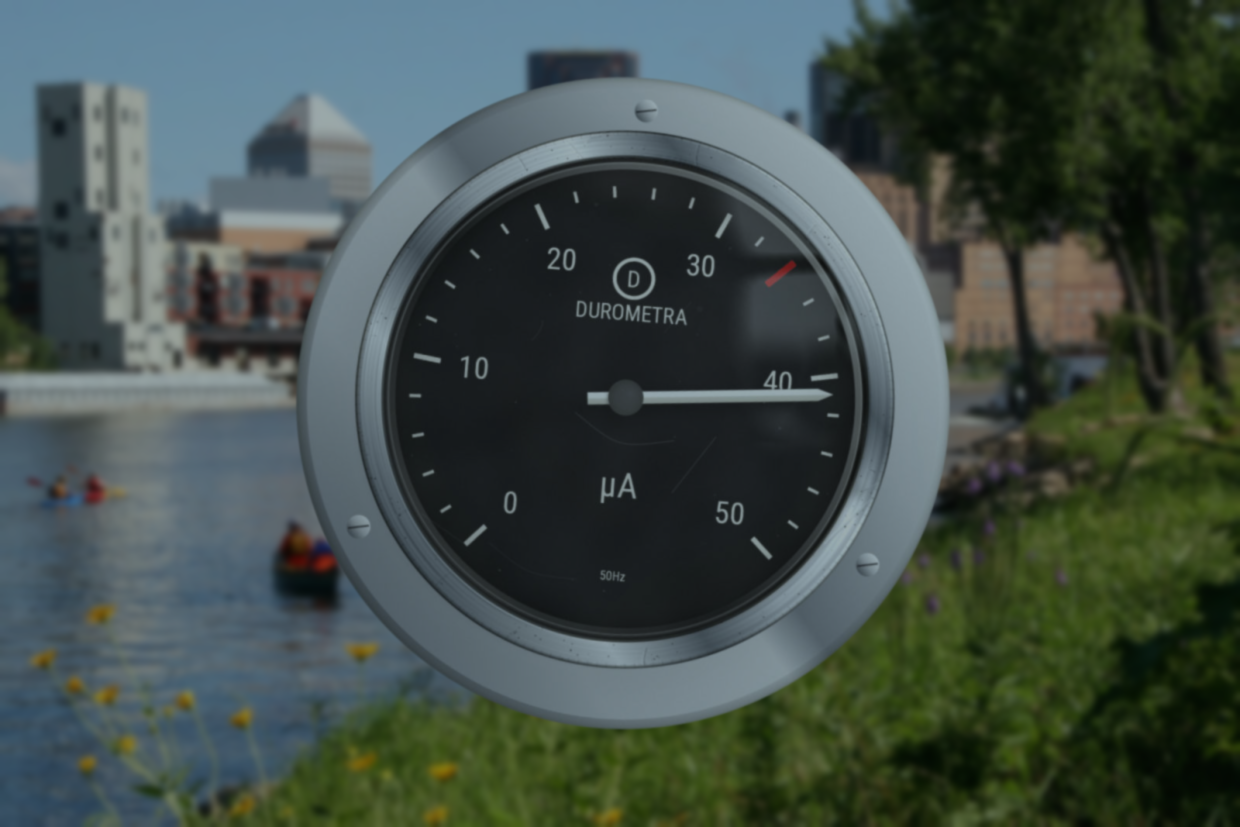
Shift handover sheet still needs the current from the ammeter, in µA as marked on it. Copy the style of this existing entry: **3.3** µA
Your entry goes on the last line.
**41** µA
